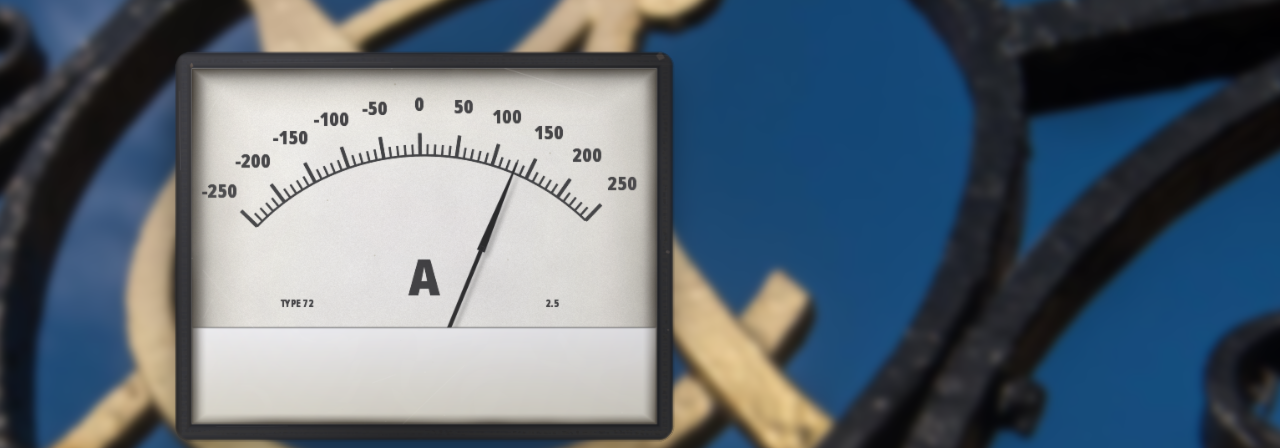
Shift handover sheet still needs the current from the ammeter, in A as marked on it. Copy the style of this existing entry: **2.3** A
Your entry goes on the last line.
**130** A
